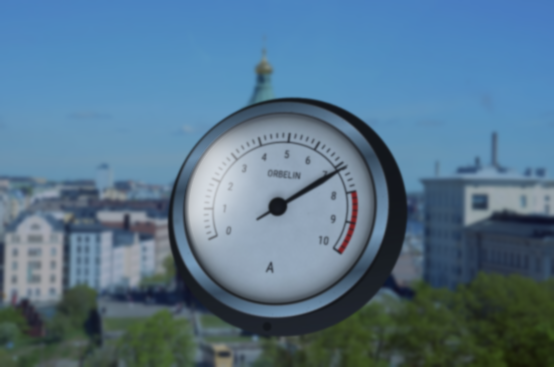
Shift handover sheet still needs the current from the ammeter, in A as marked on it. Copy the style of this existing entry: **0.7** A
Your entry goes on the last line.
**7.2** A
